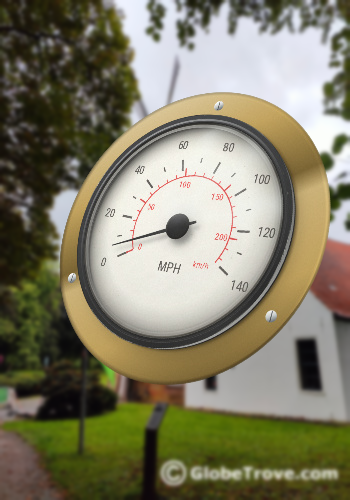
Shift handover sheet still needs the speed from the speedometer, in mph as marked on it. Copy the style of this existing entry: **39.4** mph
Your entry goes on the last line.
**5** mph
